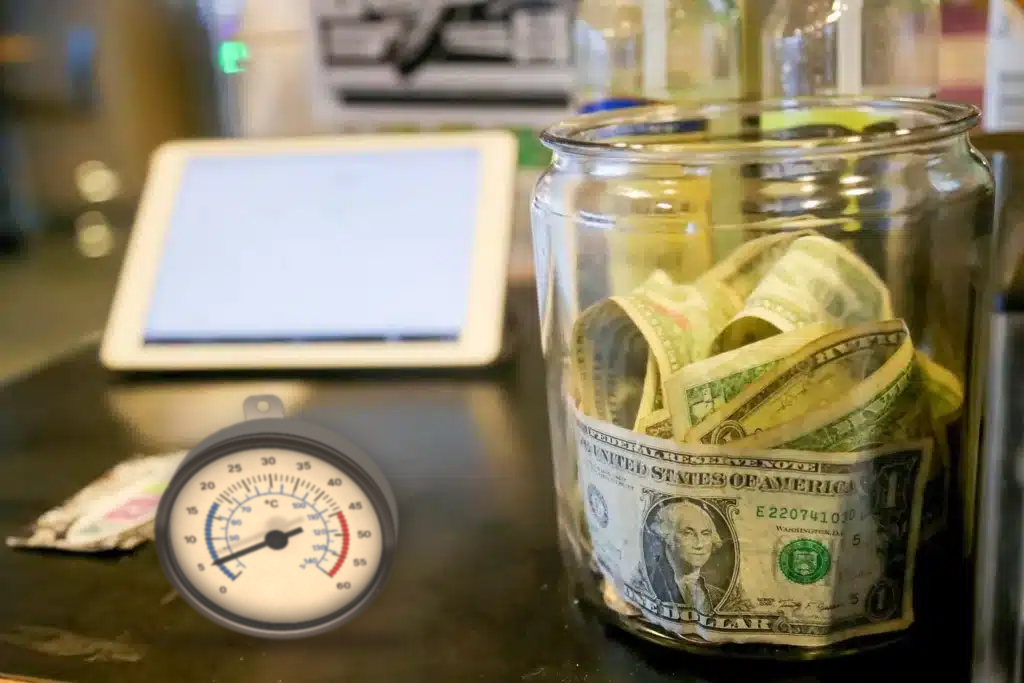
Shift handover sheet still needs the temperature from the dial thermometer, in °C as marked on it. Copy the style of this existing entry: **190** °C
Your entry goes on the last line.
**5** °C
